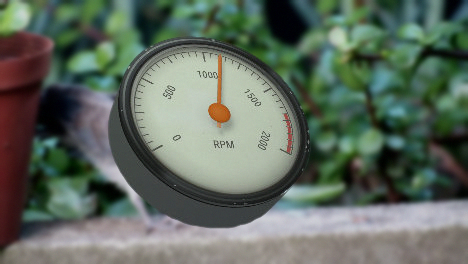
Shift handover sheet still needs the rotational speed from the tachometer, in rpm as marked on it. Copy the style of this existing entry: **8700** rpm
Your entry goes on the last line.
**1100** rpm
